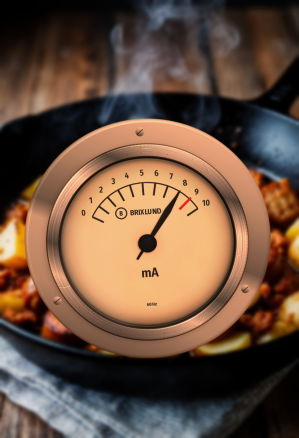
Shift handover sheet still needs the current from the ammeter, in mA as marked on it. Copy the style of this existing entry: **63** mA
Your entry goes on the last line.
**8** mA
